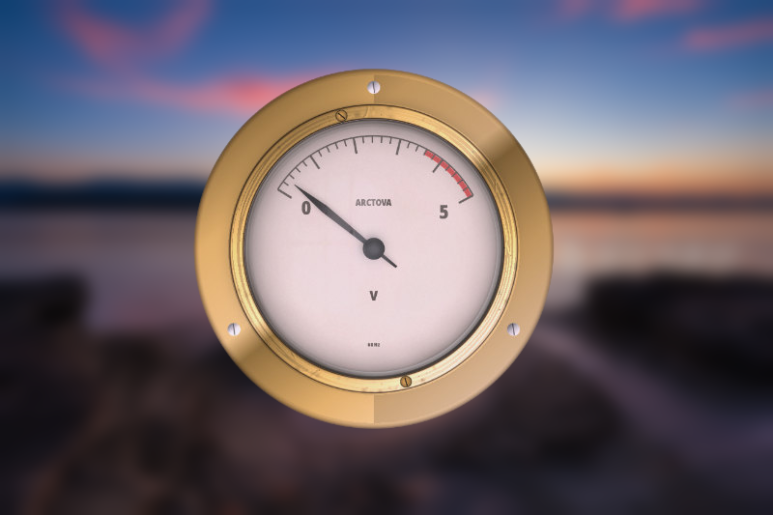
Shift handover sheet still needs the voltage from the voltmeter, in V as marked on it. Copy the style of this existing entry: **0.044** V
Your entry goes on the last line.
**0.3** V
